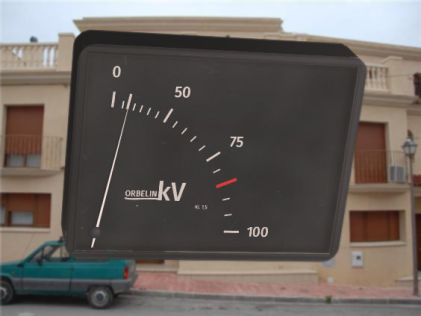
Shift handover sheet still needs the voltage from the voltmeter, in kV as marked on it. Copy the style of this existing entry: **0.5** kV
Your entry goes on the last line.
**25** kV
